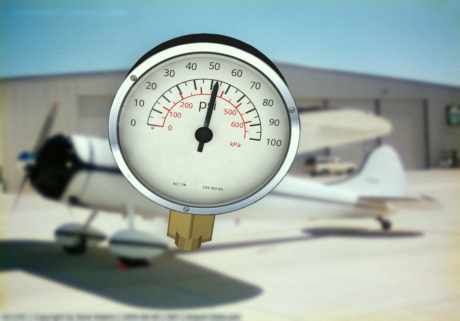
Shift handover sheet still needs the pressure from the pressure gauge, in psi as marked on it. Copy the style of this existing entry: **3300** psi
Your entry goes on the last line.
**52.5** psi
